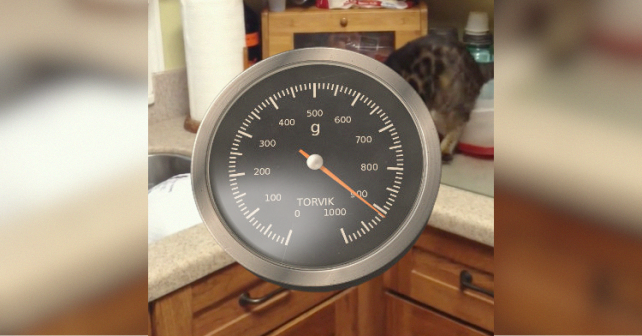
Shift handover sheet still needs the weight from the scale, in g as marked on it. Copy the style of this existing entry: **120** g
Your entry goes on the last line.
**910** g
